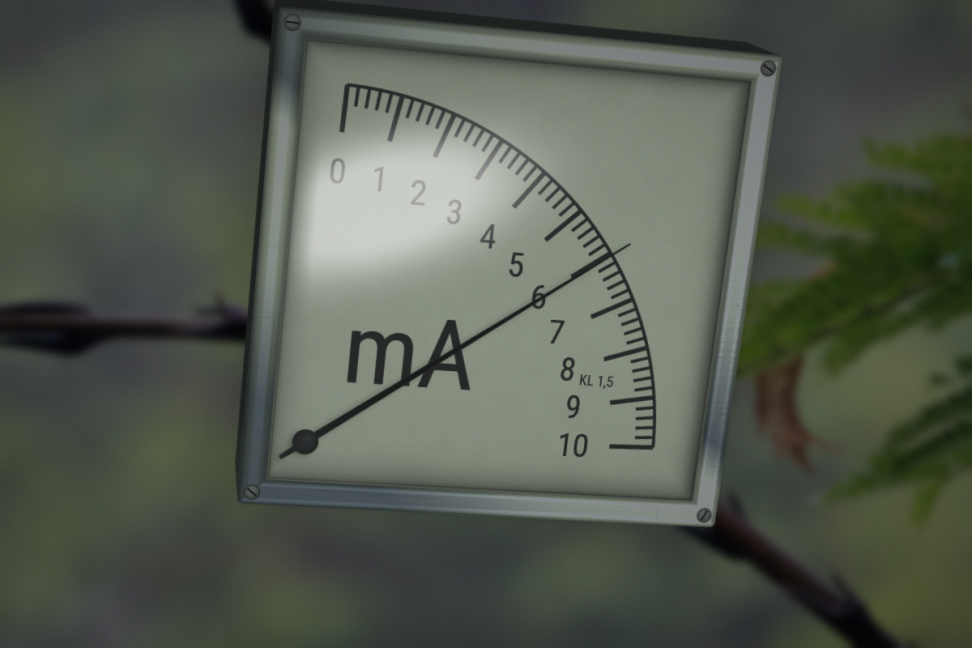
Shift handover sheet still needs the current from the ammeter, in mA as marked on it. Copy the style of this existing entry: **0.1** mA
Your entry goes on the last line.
**6** mA
